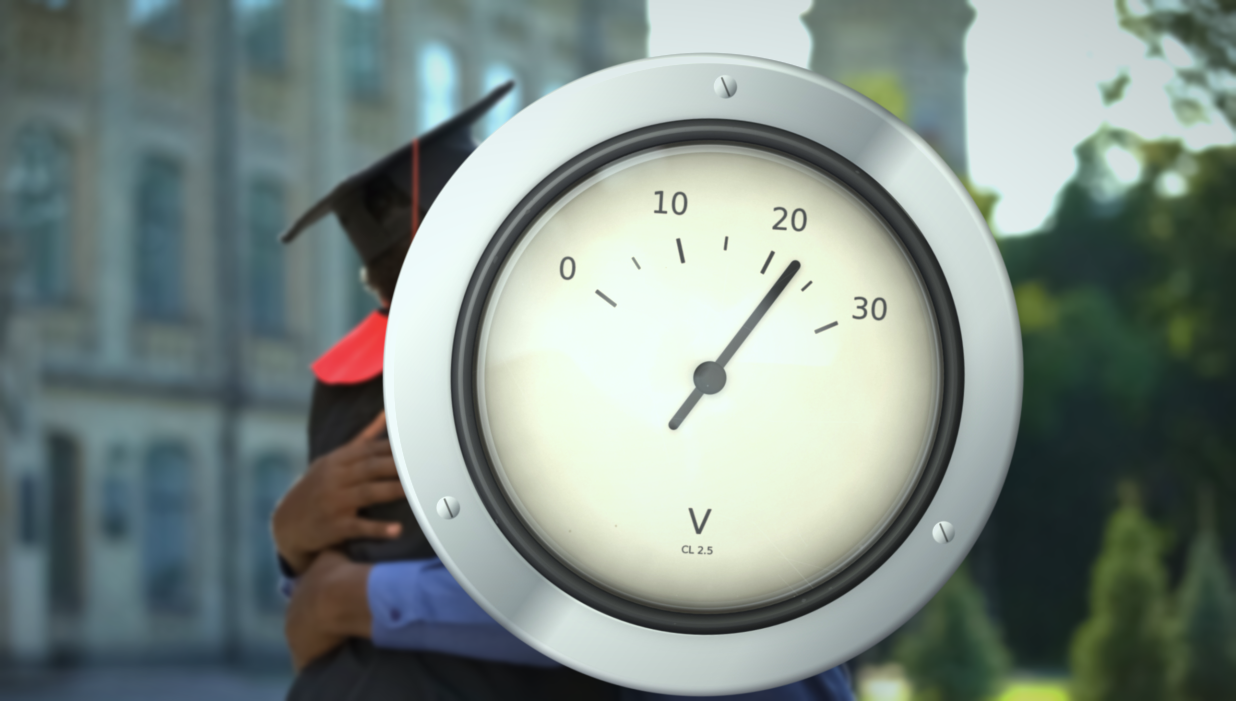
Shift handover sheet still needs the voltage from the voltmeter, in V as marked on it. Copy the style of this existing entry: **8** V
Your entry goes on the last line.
**22.5** V
